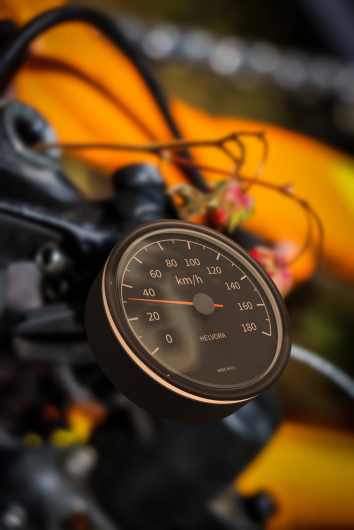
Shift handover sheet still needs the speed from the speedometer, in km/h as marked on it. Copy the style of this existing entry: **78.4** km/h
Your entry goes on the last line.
**30** km/h
